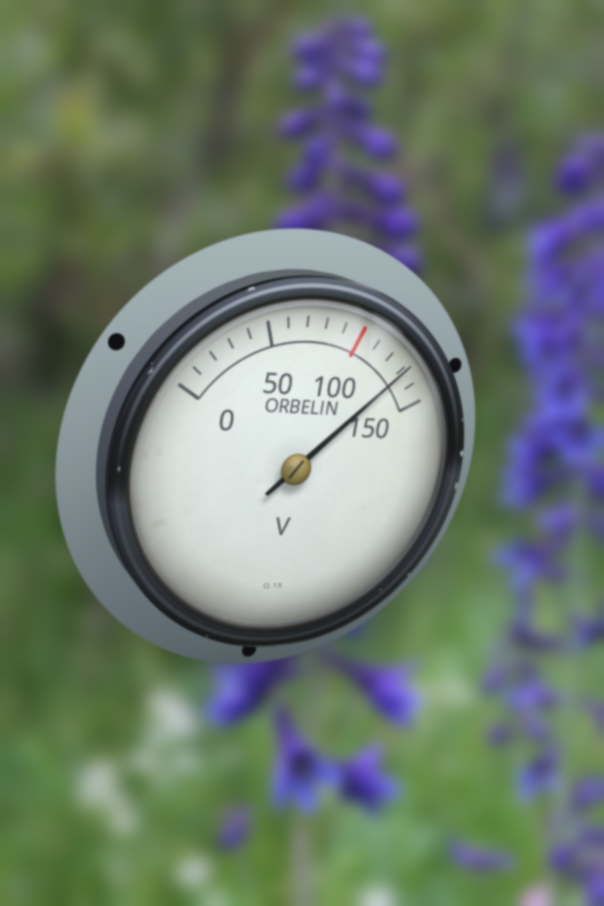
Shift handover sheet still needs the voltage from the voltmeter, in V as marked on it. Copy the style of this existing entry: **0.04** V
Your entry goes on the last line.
**130** V
